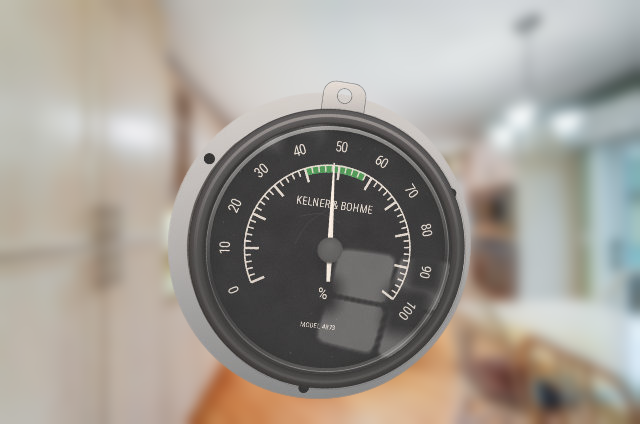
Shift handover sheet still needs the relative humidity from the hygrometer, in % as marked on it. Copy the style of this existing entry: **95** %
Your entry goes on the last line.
**48** %
